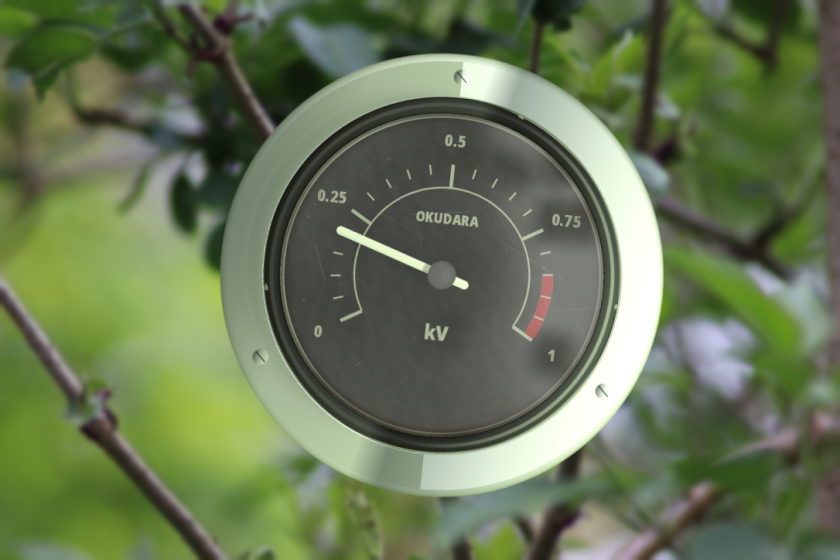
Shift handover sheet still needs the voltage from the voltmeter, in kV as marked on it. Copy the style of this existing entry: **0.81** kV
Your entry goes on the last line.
**0.2** kV
